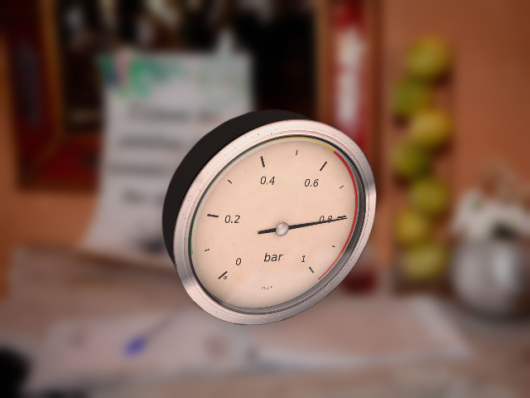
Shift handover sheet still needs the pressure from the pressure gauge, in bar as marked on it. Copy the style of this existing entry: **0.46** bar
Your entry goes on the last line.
**0.8** bar
